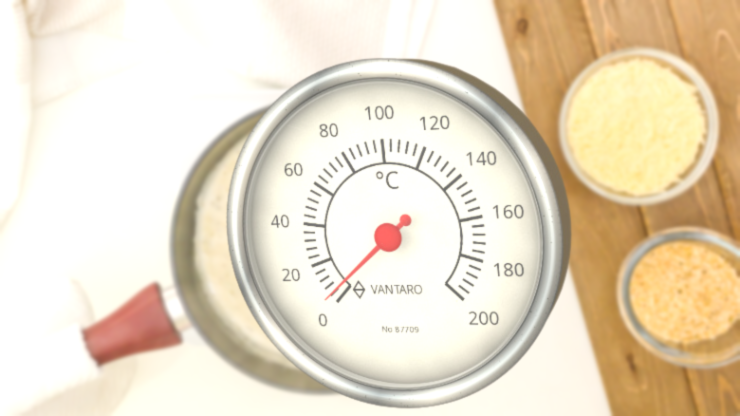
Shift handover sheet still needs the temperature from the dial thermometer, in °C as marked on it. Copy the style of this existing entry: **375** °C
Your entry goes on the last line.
**4** °C
